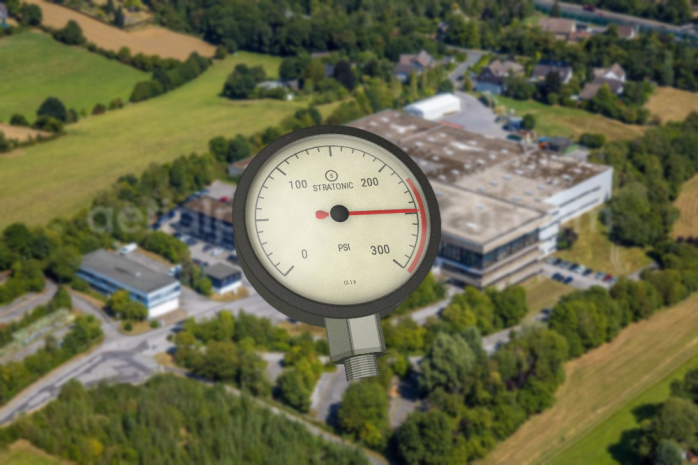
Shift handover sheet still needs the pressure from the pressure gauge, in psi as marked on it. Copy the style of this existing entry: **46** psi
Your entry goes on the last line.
**250** psi
